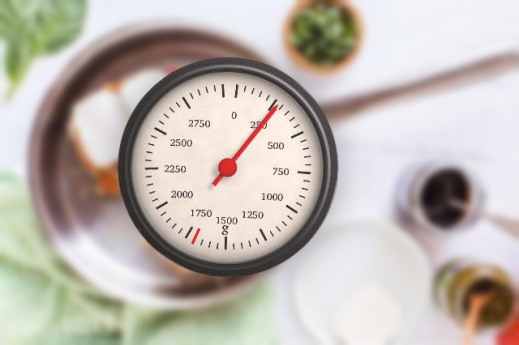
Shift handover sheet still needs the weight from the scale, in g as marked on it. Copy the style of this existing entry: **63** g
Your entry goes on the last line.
**275** g
